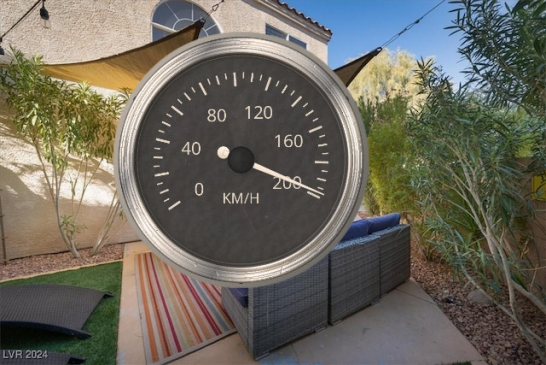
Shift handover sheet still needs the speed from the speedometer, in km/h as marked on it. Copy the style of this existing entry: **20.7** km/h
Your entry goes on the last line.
**197.5** km/h
